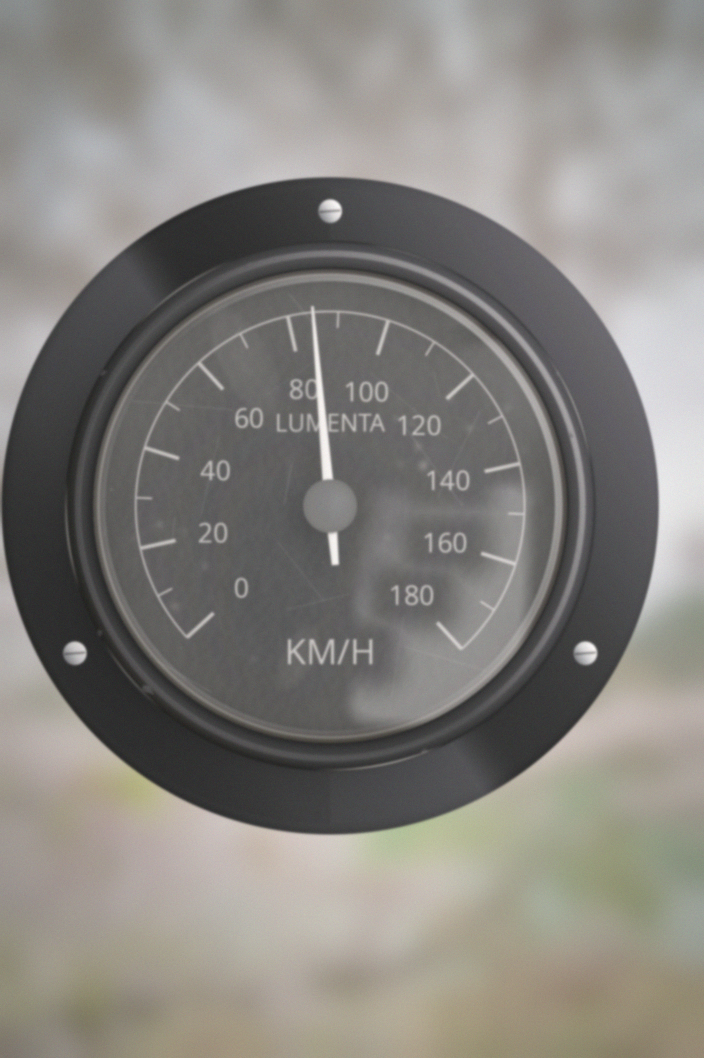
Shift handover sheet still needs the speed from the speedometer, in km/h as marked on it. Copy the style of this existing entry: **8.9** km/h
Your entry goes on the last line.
**85** km/h
